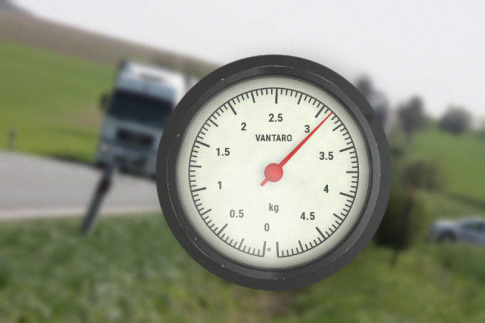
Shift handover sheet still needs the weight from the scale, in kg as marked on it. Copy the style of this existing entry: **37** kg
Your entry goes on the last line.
**3.1** kg
